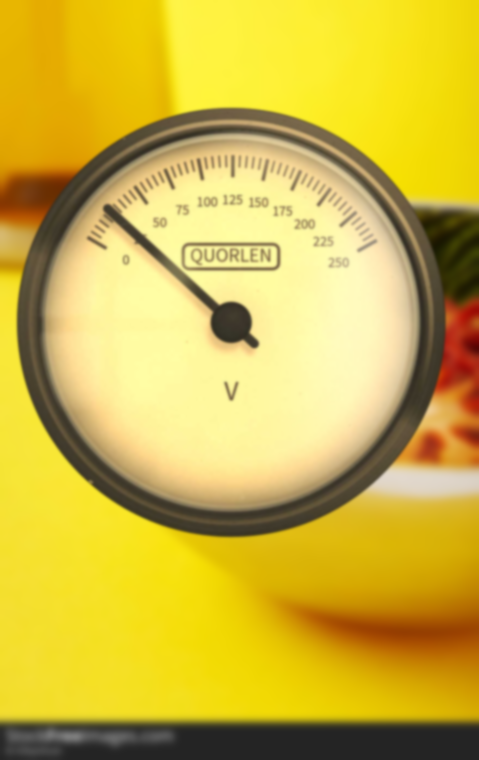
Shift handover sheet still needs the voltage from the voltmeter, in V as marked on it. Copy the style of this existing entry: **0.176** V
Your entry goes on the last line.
**25** V
